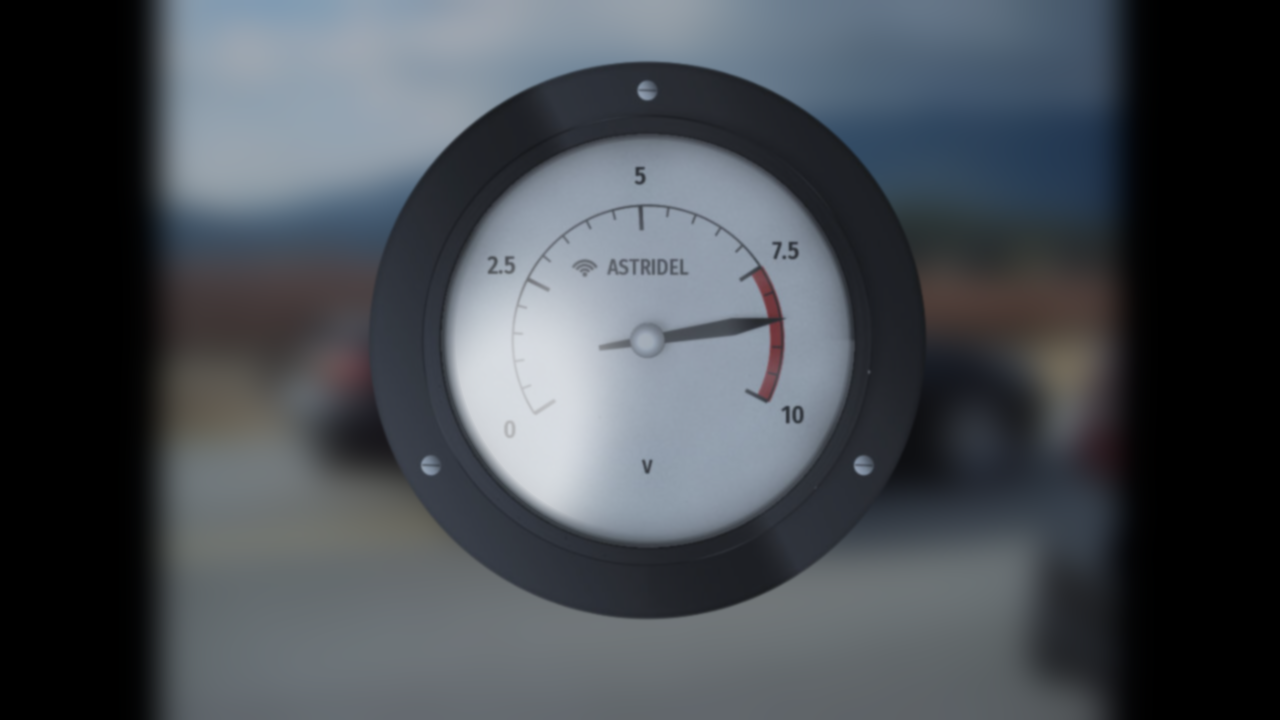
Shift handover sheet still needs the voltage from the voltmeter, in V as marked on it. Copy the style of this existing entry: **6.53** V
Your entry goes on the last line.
**8.5** V
